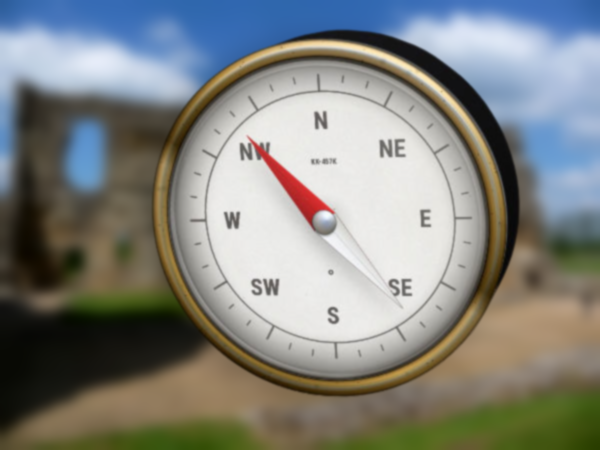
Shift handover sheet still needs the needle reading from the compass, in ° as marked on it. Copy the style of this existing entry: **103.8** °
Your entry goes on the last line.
**320** °
